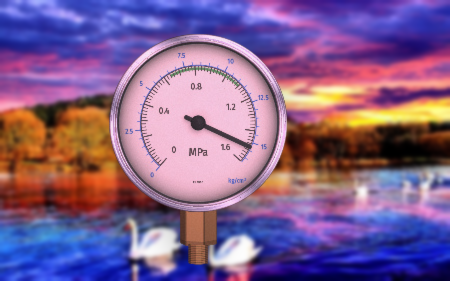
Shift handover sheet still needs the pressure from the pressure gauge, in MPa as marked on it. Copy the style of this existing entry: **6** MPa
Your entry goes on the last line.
**1.5** MPa
